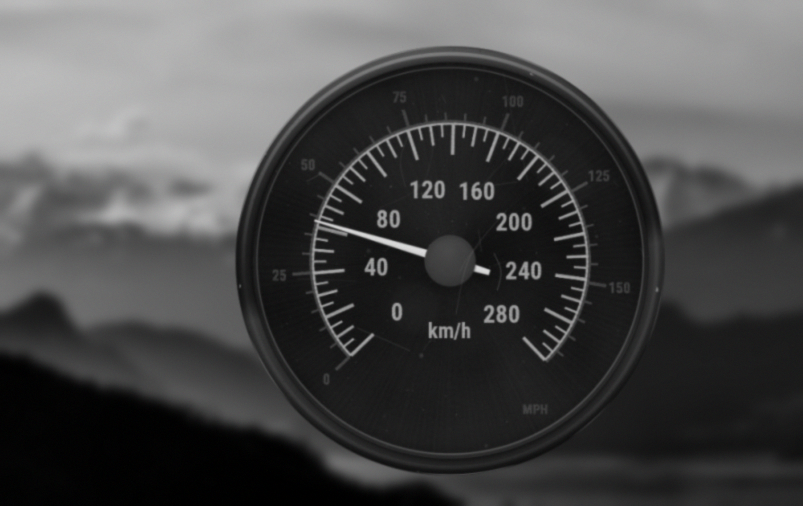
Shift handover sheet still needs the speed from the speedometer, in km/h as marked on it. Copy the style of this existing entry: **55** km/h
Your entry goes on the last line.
**62.5** km/h
